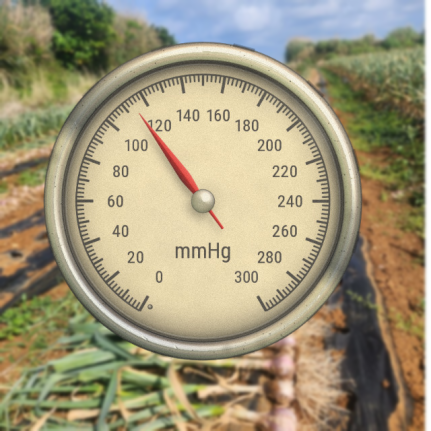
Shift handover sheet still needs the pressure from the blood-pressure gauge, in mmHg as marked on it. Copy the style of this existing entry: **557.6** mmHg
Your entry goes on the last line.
**114** mmHg
